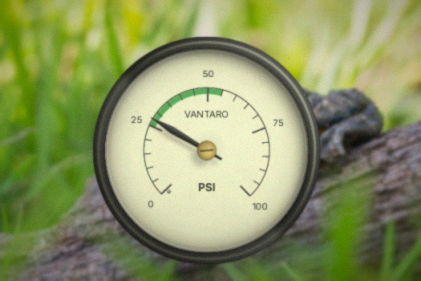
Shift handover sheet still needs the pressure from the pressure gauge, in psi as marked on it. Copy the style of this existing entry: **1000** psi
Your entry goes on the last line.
**27.5** psi
